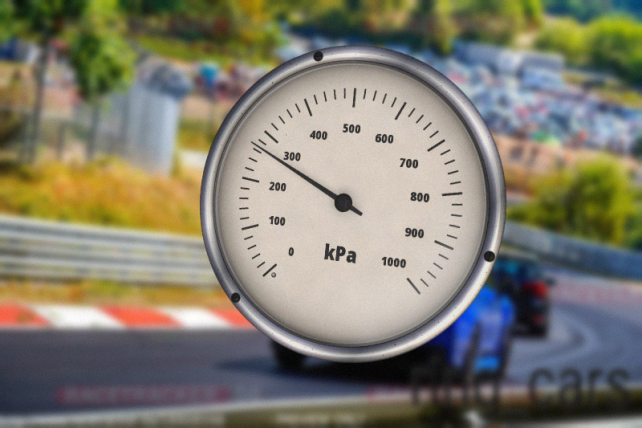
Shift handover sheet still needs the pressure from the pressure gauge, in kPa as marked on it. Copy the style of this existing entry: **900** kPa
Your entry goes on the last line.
**270** kPa
